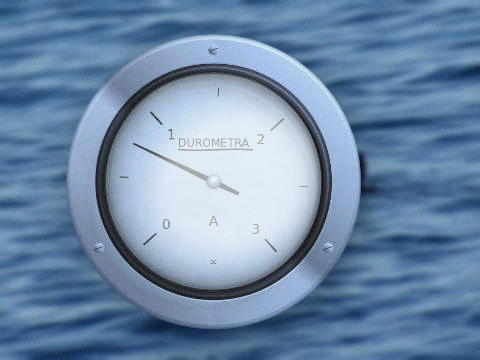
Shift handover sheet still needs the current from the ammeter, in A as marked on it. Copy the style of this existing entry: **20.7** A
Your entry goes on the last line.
**0.75** A
